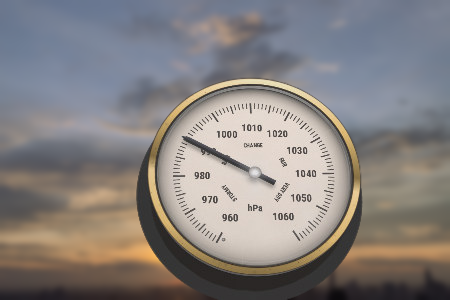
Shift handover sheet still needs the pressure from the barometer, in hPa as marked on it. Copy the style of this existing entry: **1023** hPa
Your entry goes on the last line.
**990** hPa
